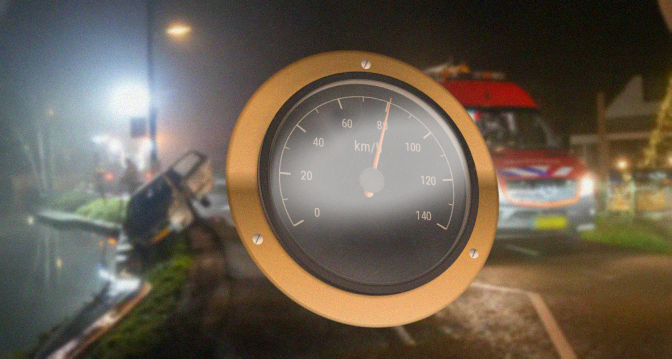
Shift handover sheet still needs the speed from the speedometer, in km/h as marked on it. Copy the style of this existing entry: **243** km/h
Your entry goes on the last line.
**80** km/h
